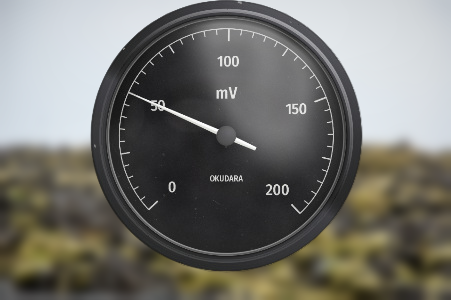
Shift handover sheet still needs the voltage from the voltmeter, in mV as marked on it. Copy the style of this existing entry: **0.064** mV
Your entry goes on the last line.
**50** mV
